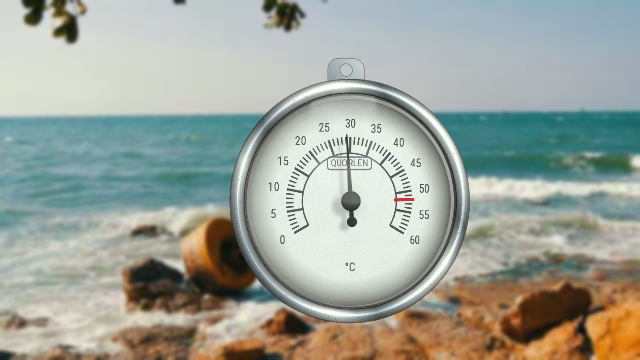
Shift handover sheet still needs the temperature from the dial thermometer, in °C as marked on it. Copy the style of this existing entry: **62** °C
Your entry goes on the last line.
**29** °C
